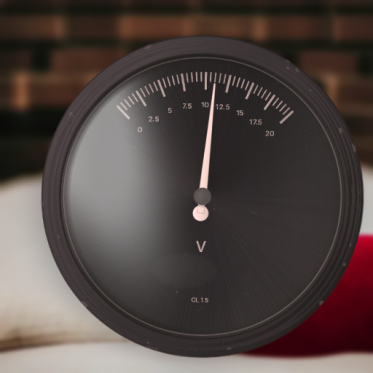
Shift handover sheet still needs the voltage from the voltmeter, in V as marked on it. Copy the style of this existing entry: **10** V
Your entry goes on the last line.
**11** V
